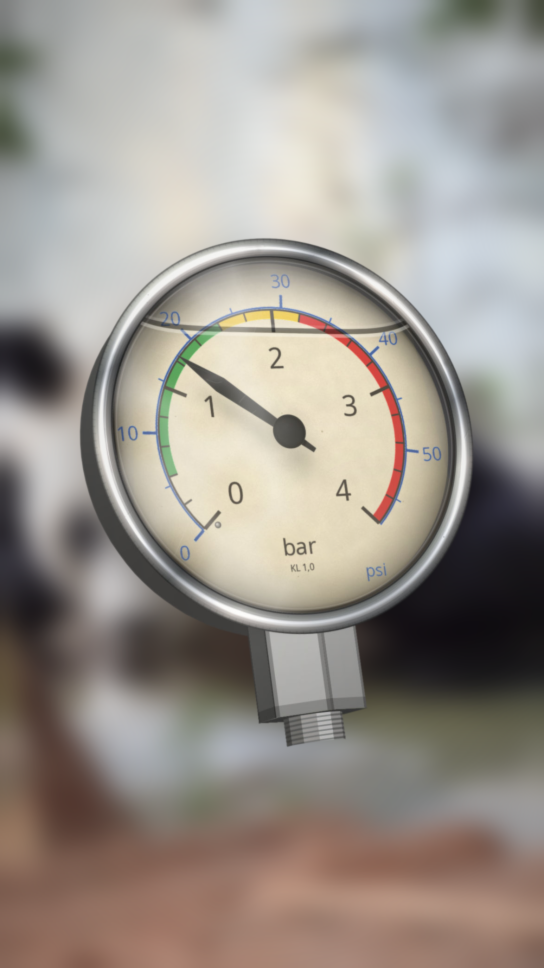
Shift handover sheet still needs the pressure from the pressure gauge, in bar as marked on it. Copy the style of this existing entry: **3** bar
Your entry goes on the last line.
**1.2** bar
